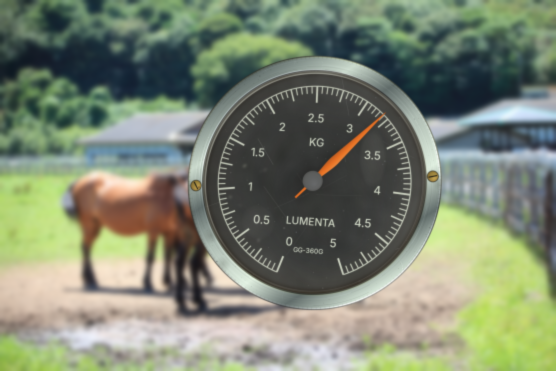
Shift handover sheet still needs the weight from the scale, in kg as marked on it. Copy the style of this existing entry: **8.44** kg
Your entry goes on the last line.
**3.2** kg
